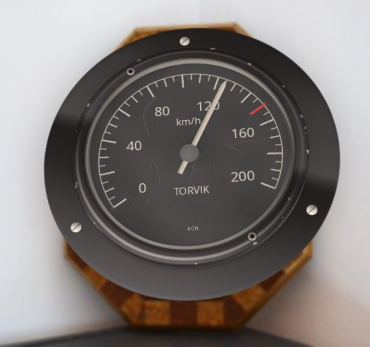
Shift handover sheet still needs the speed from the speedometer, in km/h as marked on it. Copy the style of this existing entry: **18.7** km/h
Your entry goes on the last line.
**125** km/h
